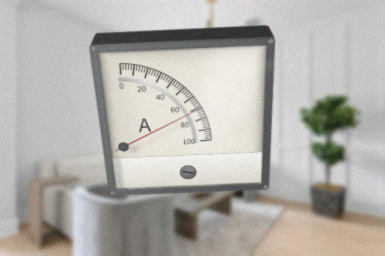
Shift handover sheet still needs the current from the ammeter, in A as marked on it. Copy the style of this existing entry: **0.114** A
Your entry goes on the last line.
**70** A
